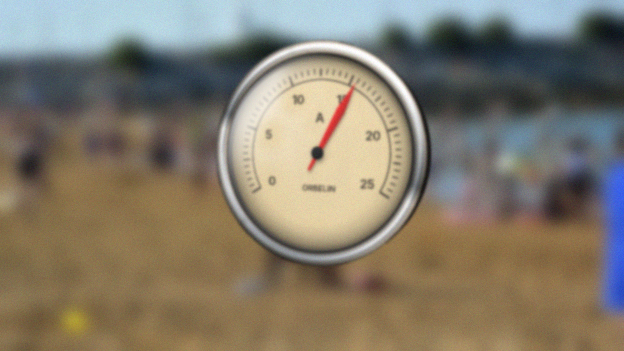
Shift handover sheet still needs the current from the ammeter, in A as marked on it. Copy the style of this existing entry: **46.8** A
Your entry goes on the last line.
**15.5** A
